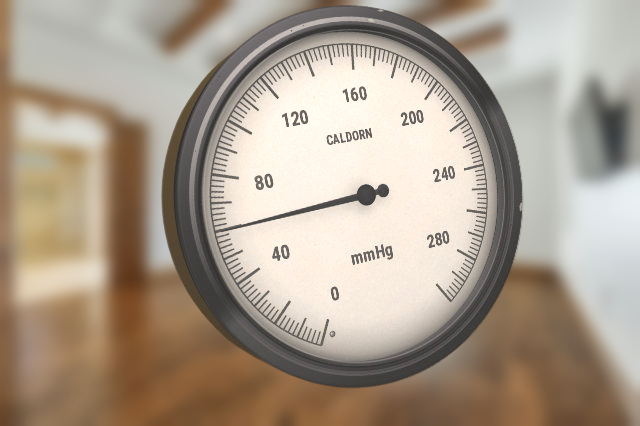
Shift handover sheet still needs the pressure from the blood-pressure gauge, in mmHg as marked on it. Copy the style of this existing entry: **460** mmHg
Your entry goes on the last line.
**60** mmHg
